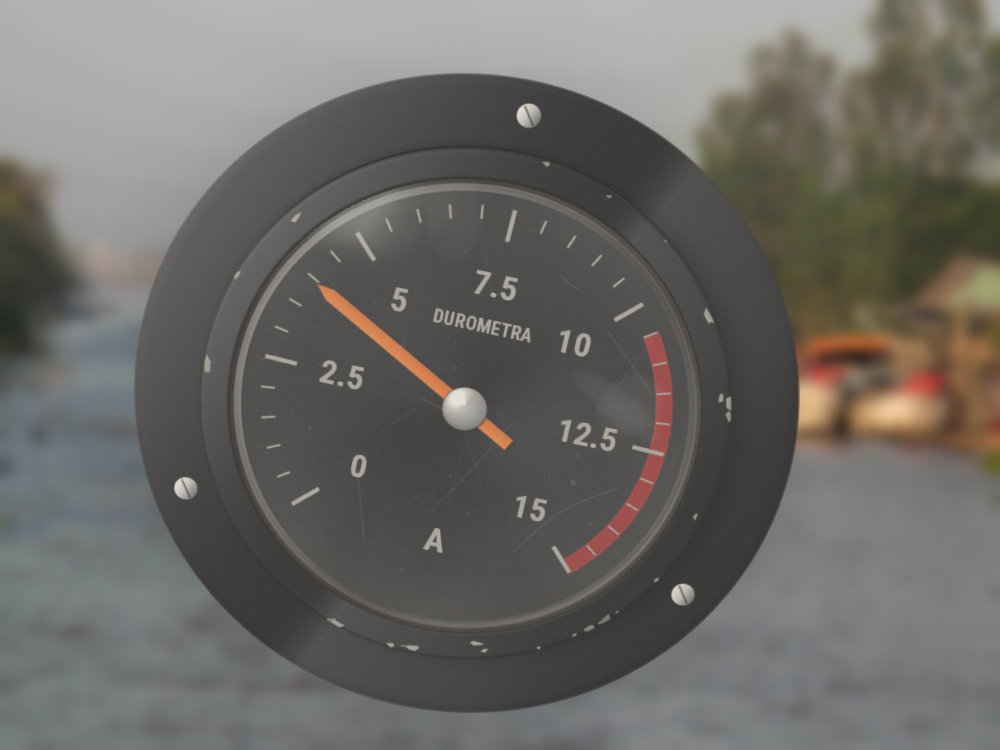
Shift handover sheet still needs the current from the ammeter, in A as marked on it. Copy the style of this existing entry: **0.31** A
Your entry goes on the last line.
**4** A
